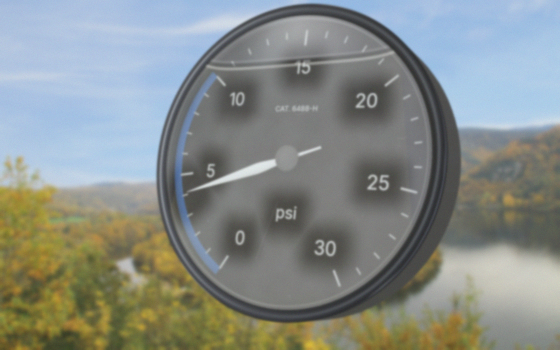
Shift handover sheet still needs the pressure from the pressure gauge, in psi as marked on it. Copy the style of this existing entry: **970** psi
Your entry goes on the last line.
**4** psi
